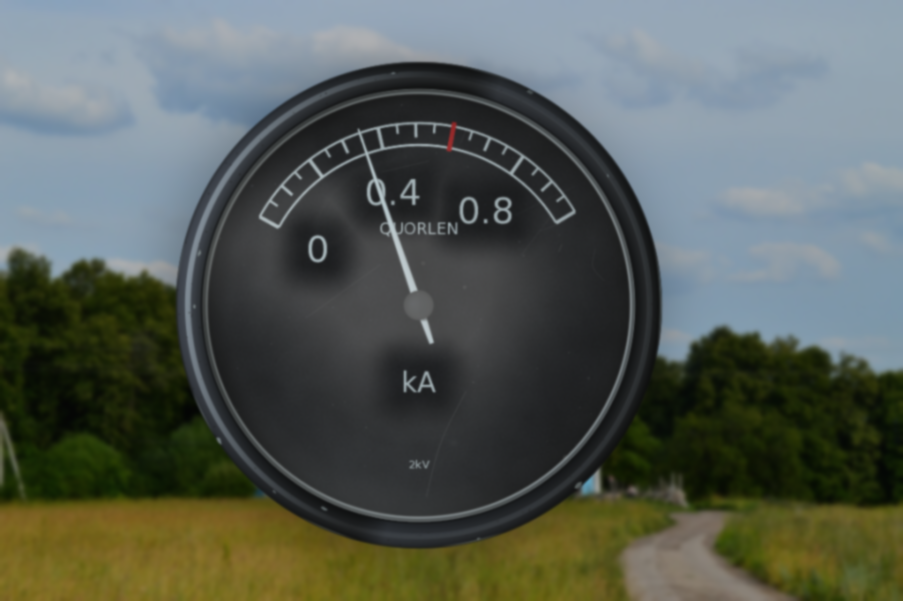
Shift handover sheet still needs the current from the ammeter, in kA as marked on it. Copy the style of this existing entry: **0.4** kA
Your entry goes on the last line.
**0.35** kA
